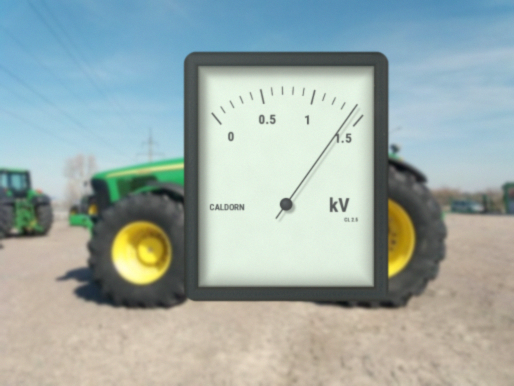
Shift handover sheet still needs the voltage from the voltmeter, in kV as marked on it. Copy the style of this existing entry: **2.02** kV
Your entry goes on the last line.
**1.4** kV
